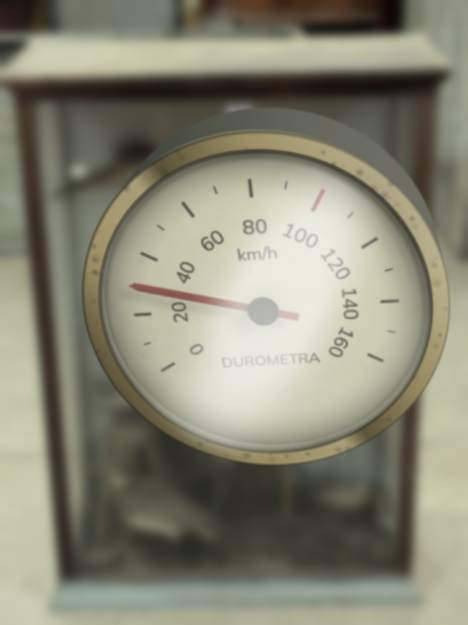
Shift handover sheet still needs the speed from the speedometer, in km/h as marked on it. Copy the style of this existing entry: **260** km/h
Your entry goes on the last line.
**30** km/h
